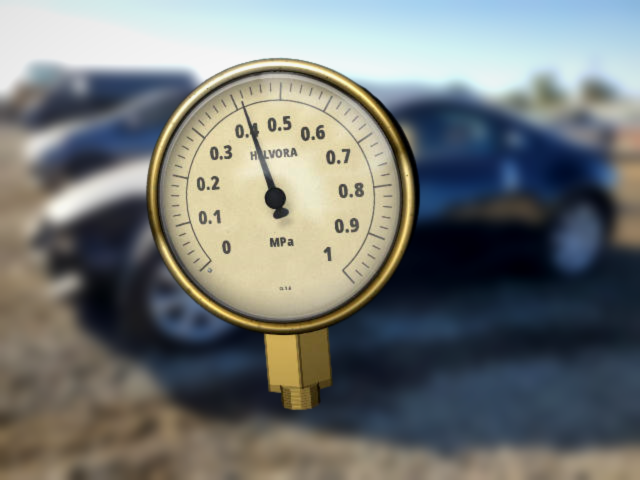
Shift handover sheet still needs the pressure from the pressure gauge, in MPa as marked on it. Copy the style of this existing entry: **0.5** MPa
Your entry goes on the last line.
**0.42** MPa
